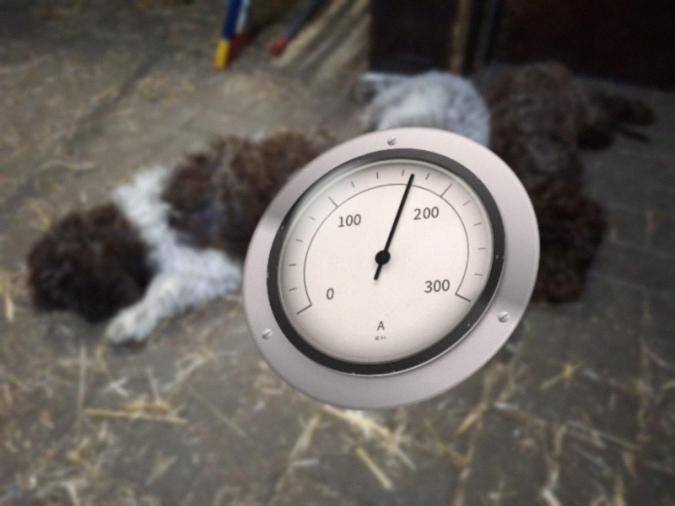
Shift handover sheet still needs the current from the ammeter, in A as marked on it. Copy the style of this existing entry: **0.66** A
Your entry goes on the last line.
**170** A
